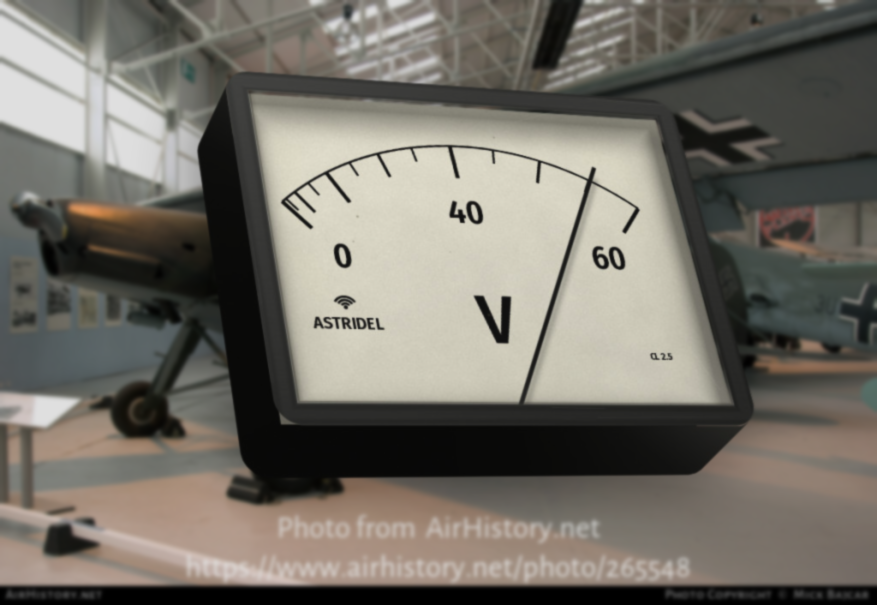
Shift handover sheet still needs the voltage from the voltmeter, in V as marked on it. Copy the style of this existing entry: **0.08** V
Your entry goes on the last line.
**55** V
